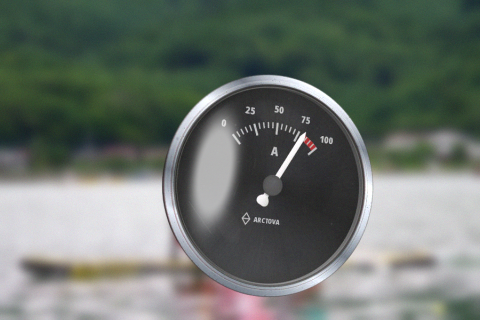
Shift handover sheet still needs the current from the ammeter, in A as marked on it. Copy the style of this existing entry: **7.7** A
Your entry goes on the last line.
**80** A
